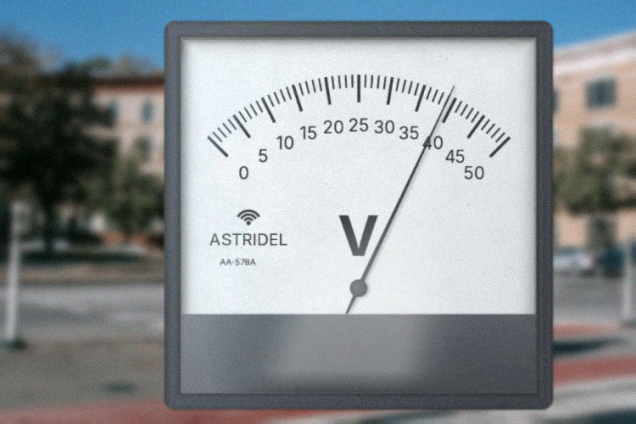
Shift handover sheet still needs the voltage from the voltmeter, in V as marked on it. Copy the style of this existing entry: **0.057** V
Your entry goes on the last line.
**39** V
